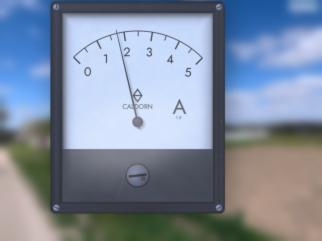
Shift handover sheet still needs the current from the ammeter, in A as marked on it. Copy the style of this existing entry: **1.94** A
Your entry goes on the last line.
**1.75** A
